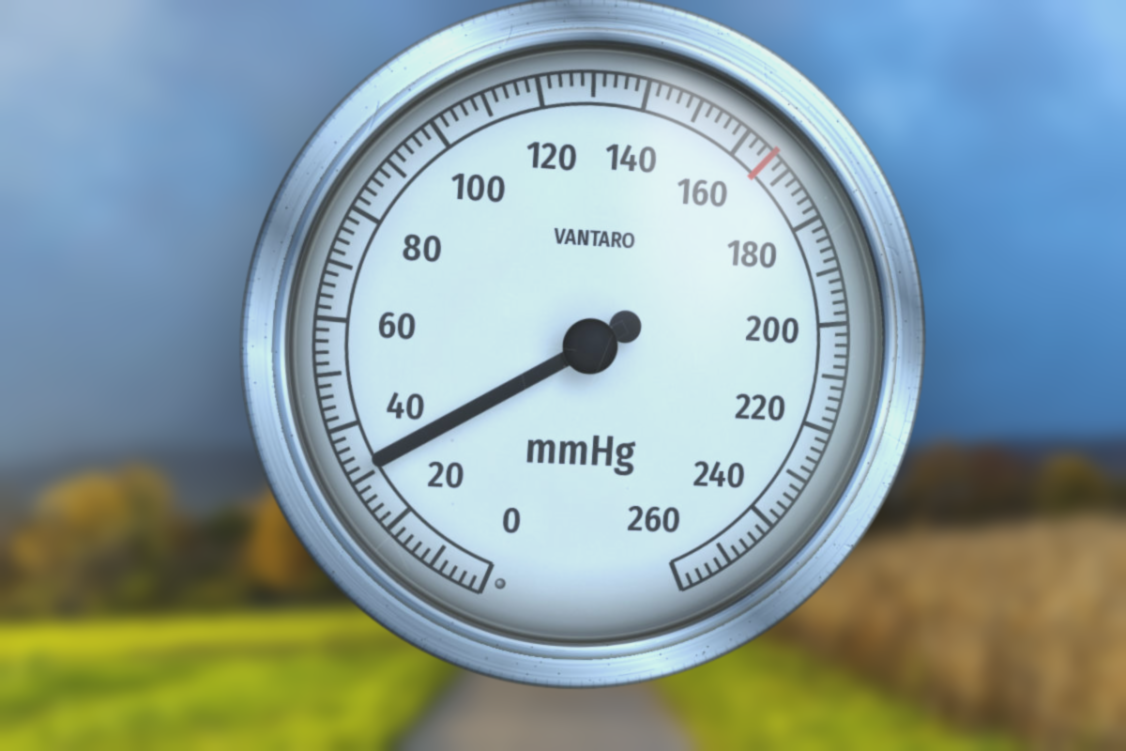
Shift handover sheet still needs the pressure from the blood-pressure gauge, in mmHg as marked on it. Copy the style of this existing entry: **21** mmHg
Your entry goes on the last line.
**32** mmHg
